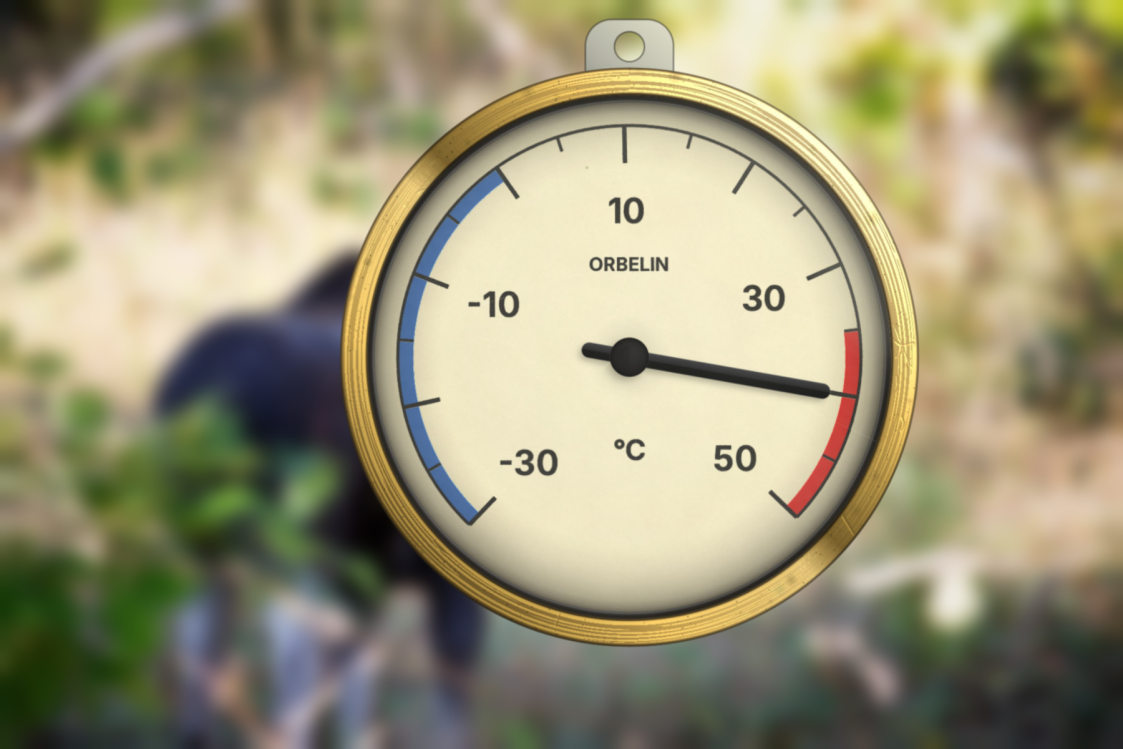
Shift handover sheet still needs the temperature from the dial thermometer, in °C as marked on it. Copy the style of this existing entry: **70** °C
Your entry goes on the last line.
**40** °C
